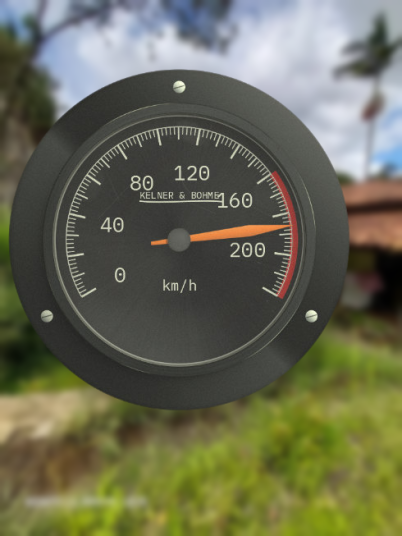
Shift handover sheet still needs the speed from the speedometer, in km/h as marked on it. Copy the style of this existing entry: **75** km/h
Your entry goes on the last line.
**186** km/h
